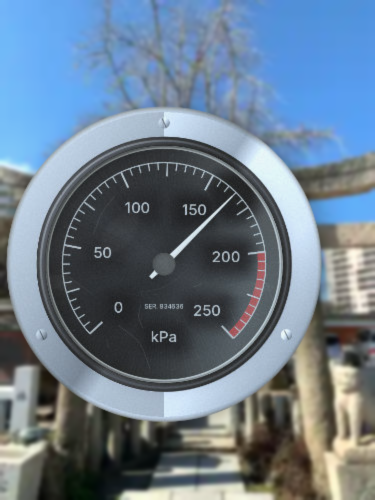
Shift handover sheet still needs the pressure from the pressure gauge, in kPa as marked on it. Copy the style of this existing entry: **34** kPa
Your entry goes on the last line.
**165** kPa
